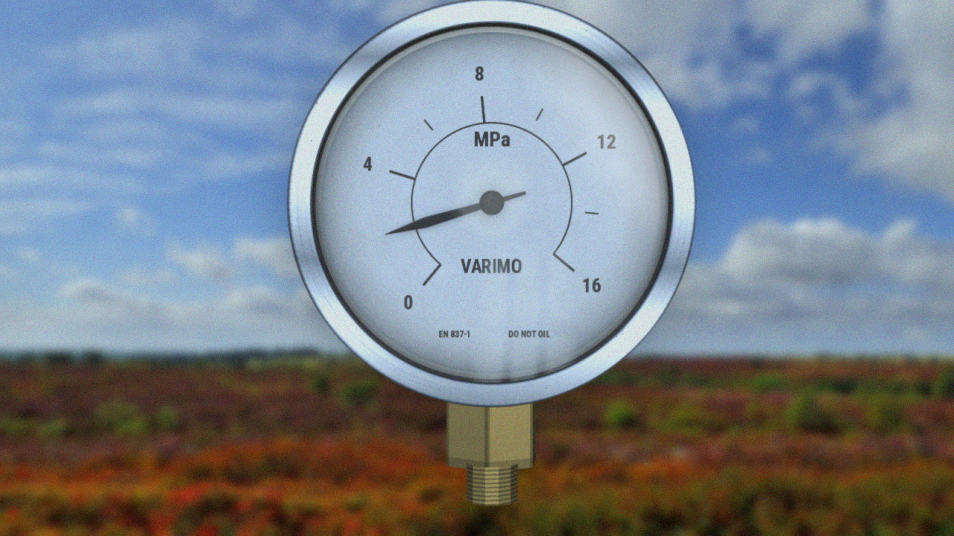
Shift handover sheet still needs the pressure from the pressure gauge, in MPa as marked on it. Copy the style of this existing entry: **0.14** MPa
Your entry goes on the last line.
**2** MPa
